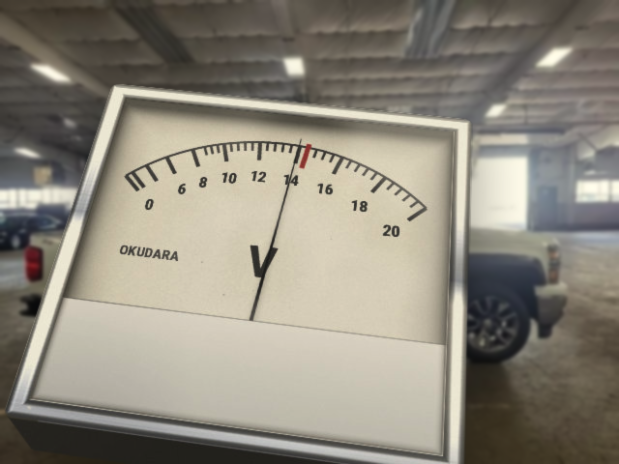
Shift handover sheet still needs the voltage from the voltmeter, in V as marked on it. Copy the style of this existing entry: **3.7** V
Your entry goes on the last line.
**14** V
